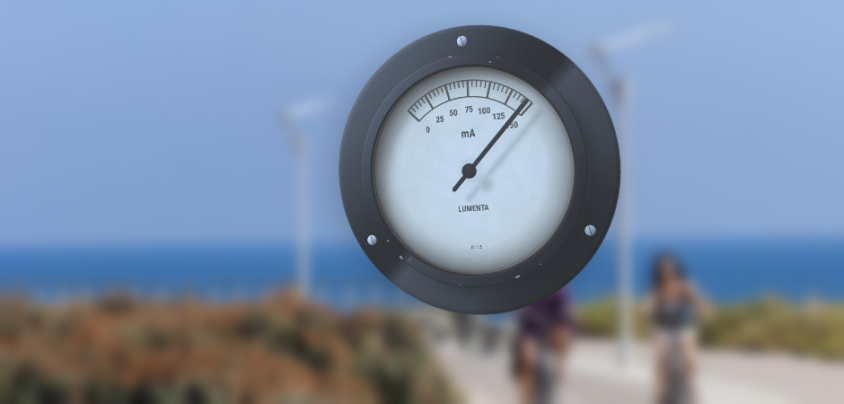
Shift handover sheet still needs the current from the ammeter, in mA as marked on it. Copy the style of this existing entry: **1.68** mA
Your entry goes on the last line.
**145** mA
